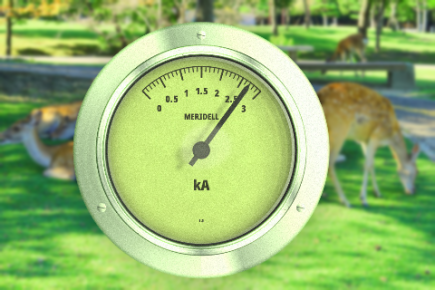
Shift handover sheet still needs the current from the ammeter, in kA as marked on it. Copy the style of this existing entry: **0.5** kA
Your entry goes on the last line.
**2.7** kA
